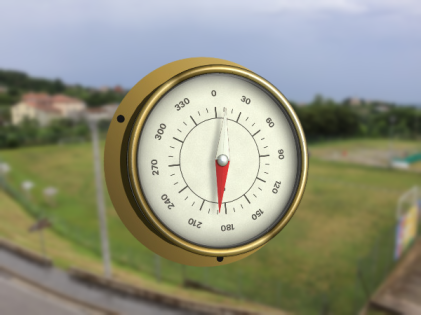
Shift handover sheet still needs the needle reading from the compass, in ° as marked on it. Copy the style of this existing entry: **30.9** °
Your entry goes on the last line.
**190** °
